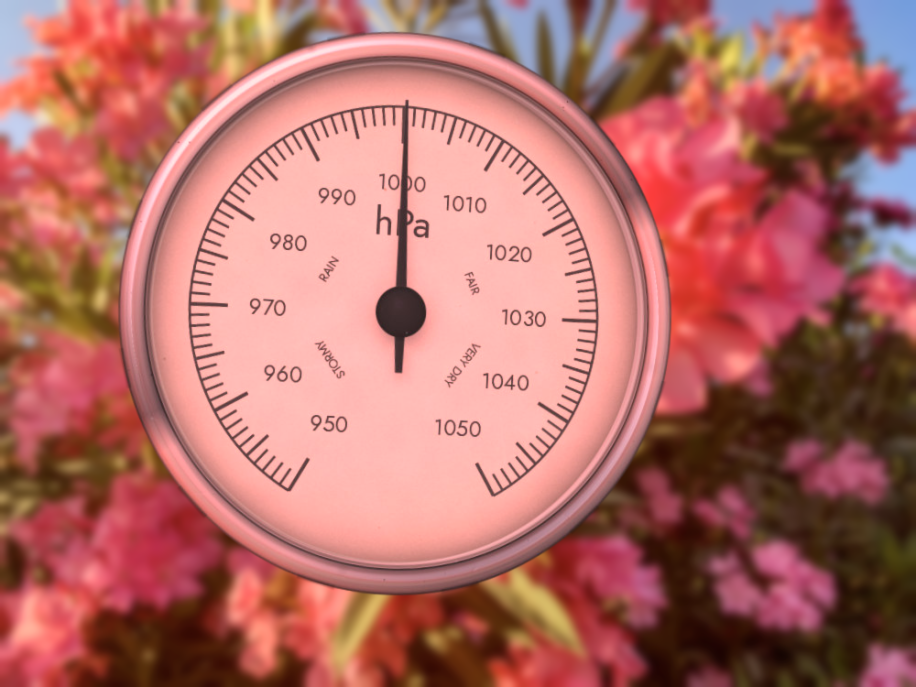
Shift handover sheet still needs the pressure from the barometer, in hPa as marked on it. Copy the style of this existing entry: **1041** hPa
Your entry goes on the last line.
**1000** hPa
